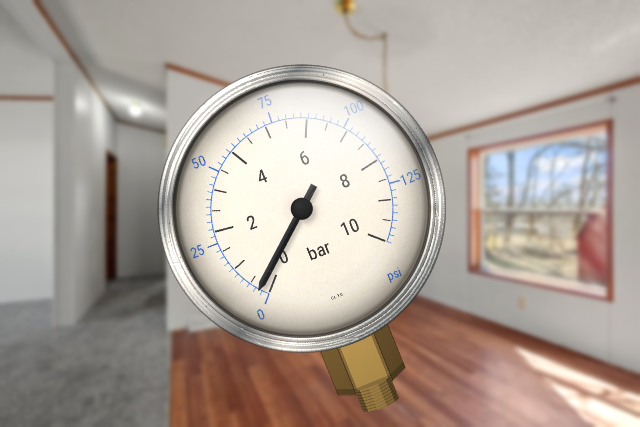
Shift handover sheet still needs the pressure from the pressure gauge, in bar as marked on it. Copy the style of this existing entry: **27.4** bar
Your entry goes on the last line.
**0.25** bar
